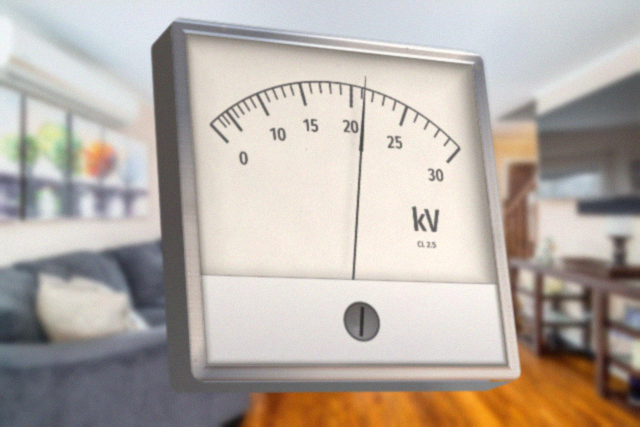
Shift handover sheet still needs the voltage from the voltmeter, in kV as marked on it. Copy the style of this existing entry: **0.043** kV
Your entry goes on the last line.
**21** kV
